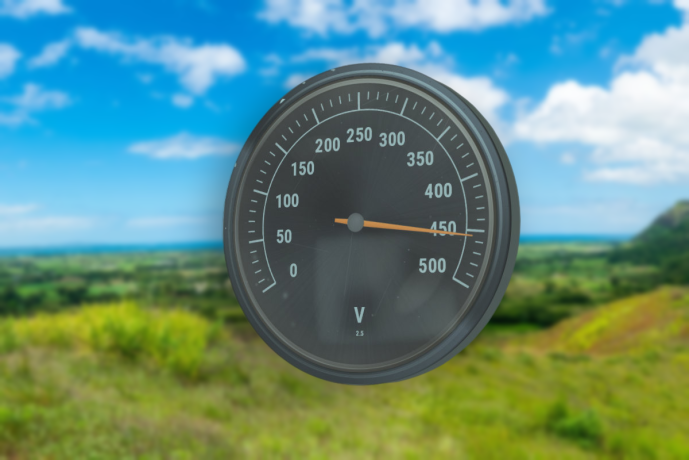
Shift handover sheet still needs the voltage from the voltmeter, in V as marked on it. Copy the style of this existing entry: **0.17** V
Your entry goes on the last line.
**455** V
